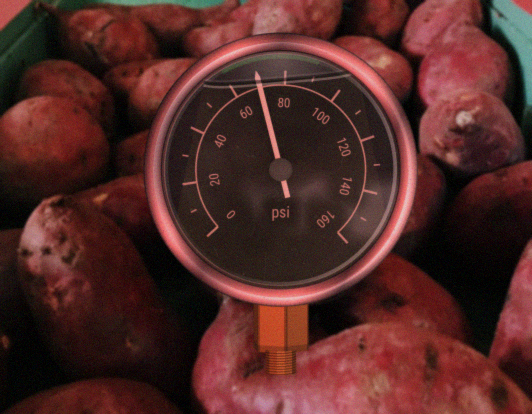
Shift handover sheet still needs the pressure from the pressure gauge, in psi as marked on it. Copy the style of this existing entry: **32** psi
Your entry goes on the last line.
**70** psi
